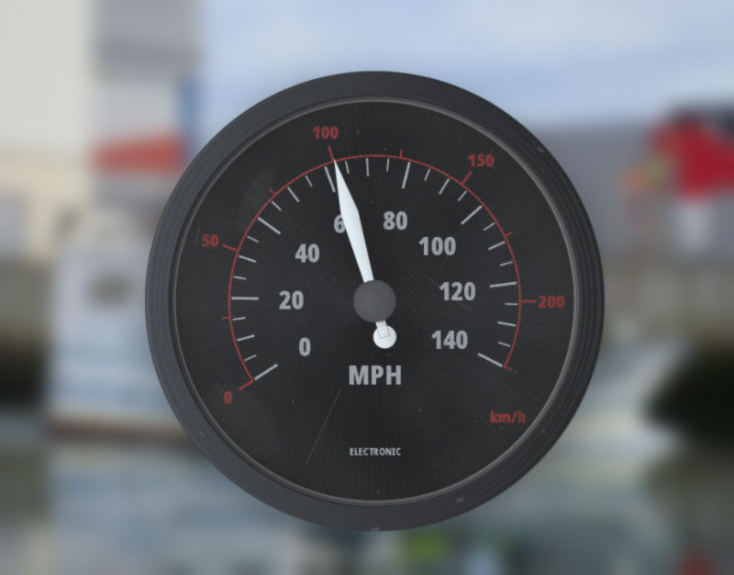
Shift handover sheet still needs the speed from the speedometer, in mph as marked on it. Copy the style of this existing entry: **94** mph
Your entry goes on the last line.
**62.5** mph
